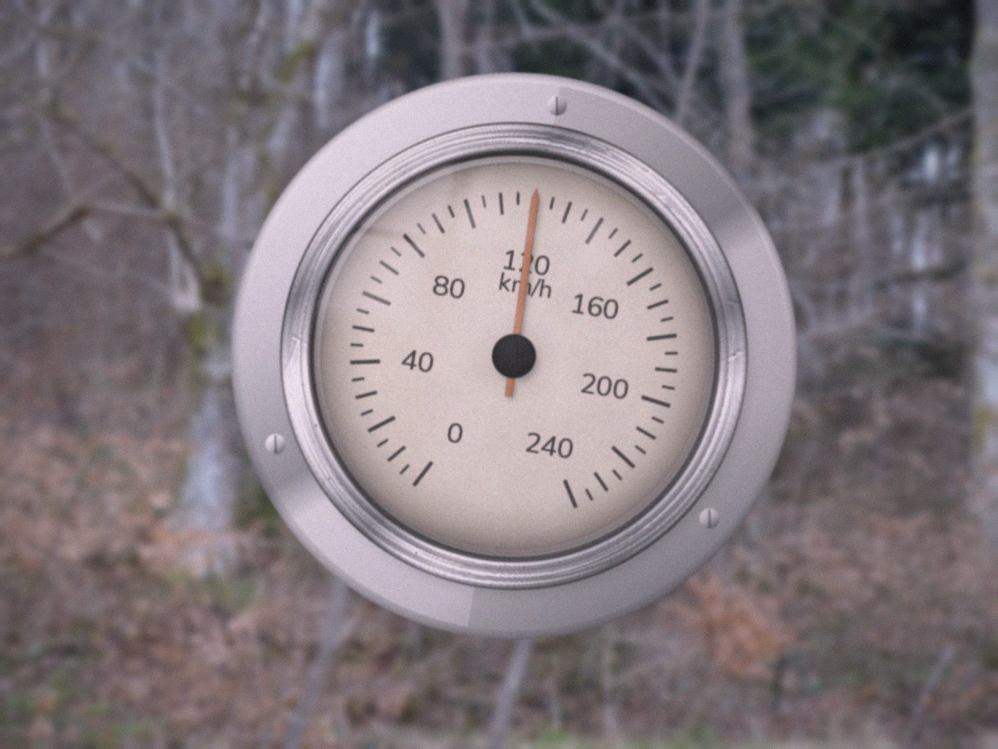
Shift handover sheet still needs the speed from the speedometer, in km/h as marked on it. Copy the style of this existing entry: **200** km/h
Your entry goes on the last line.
**120** km/h
